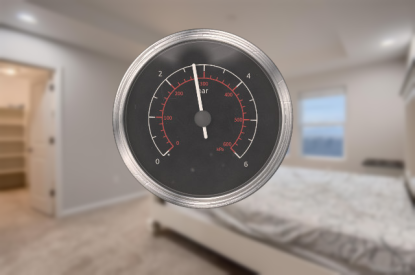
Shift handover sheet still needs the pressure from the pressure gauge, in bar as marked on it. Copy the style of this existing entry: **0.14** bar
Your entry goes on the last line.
**2.75** bar
